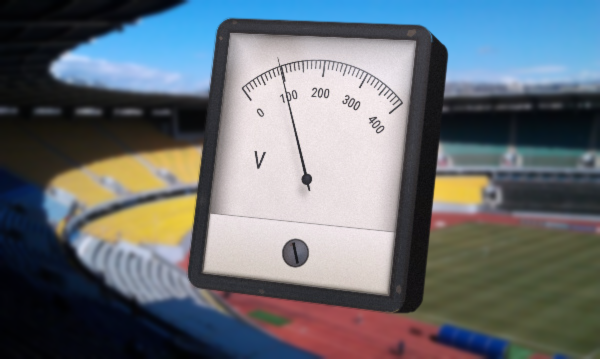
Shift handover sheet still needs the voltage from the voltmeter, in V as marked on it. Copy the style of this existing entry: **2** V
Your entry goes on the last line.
**100** V
